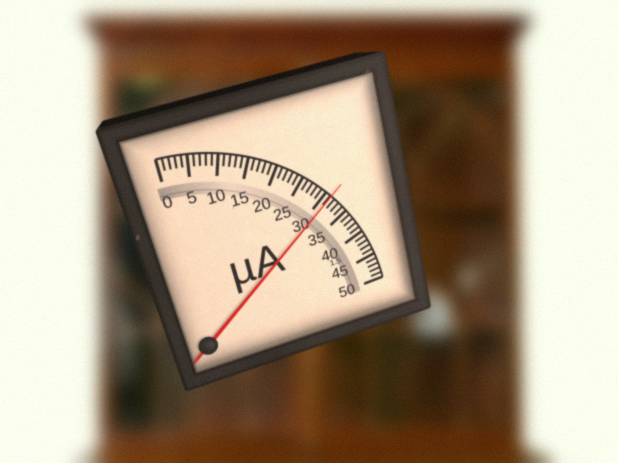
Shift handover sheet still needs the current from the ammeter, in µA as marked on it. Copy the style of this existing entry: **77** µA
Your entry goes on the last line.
**31** µA
